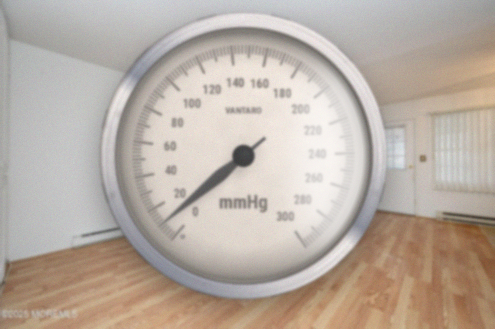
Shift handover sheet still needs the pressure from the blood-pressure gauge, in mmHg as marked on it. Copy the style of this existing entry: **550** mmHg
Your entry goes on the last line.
**10** mmHg
